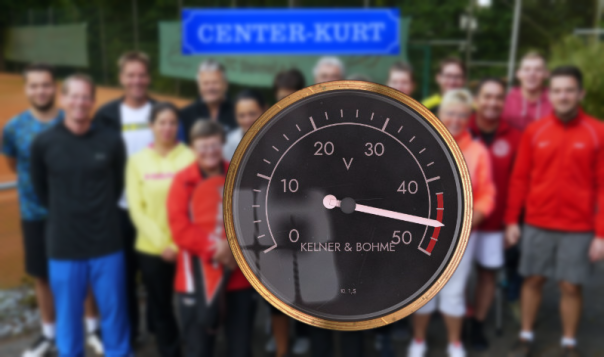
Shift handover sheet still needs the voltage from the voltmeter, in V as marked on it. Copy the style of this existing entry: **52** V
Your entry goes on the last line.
**46** V
